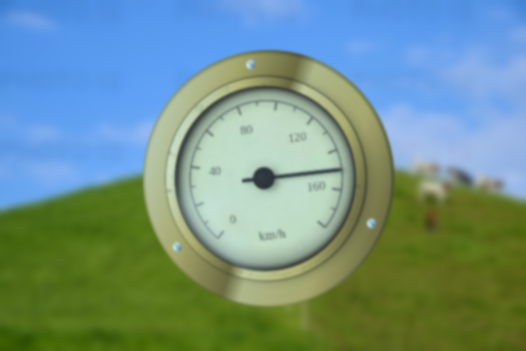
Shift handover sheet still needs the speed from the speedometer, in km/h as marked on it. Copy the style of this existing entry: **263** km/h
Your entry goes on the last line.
**150** km/h
